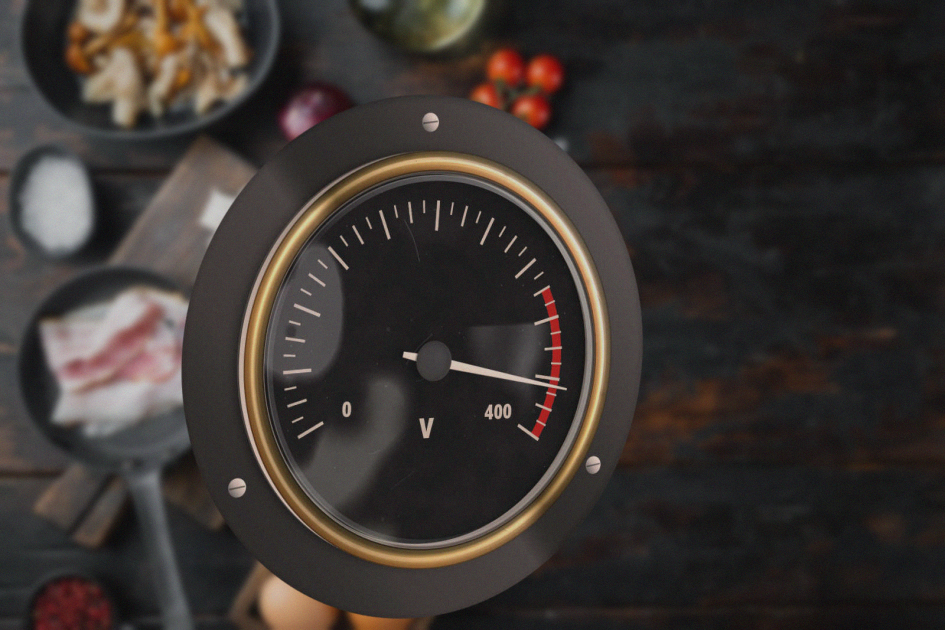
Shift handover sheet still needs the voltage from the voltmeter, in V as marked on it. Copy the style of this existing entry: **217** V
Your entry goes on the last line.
**365** V
